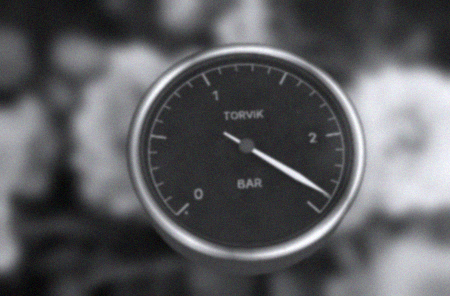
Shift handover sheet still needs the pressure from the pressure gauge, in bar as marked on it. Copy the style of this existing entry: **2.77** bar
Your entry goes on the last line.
**2.4** bar
